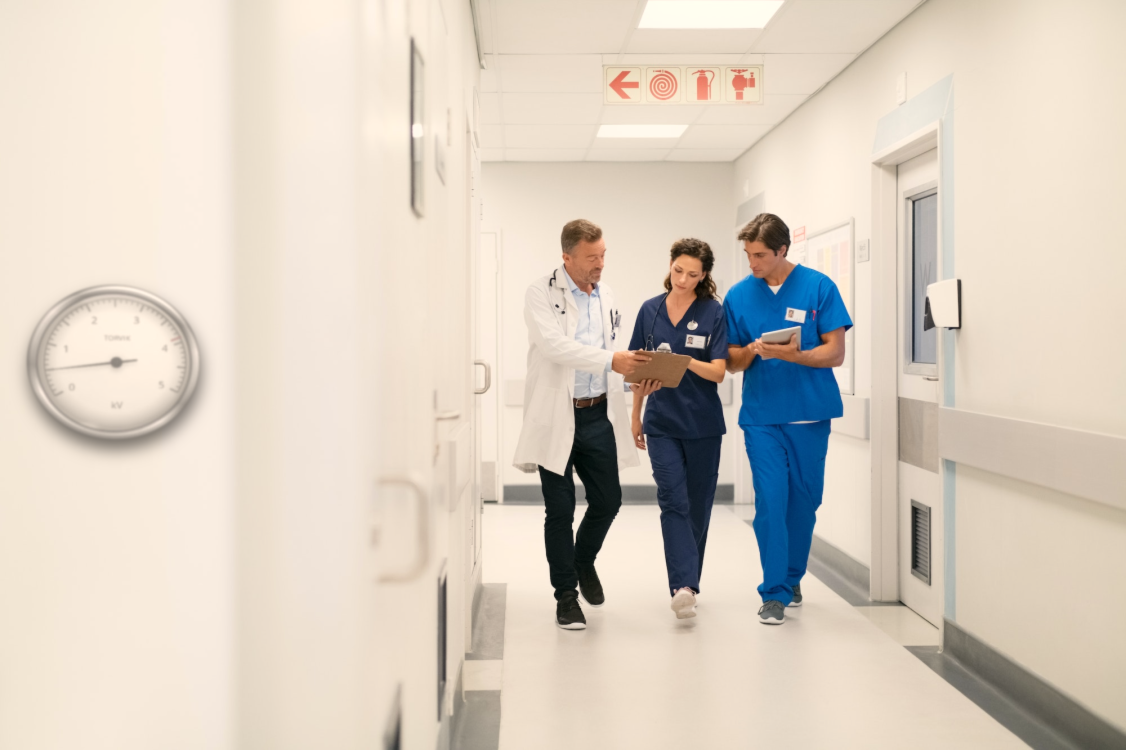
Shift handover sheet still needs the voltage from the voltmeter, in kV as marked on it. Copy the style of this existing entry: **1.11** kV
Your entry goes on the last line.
**0.5** kV
